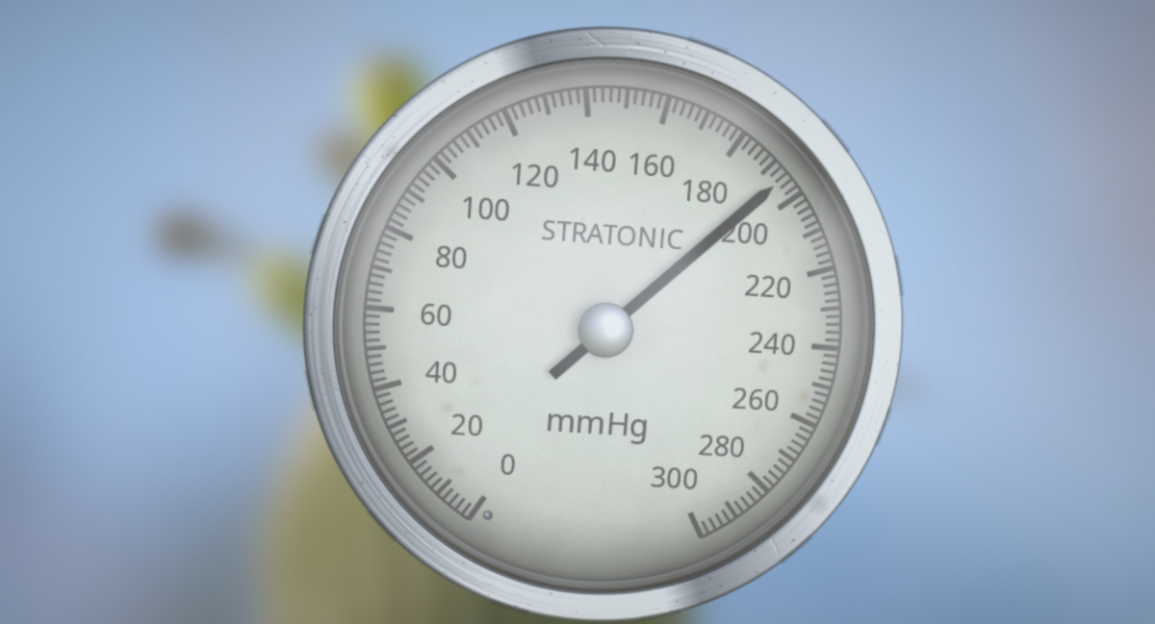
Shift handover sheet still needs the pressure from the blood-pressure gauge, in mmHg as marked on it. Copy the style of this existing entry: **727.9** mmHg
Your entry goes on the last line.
**194** mmHg
